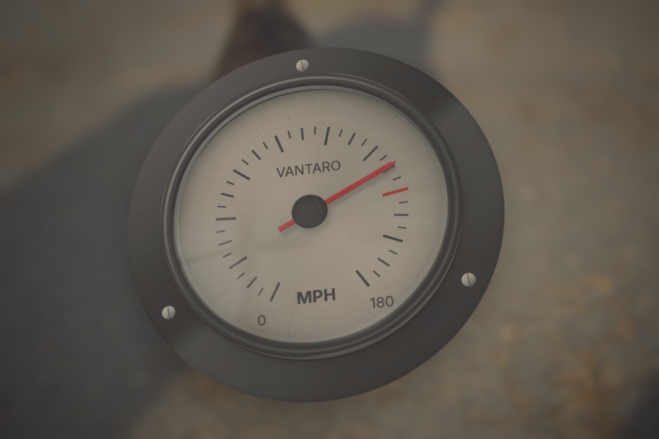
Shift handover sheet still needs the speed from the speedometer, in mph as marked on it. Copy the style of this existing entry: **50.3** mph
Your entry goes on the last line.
**130** mph
